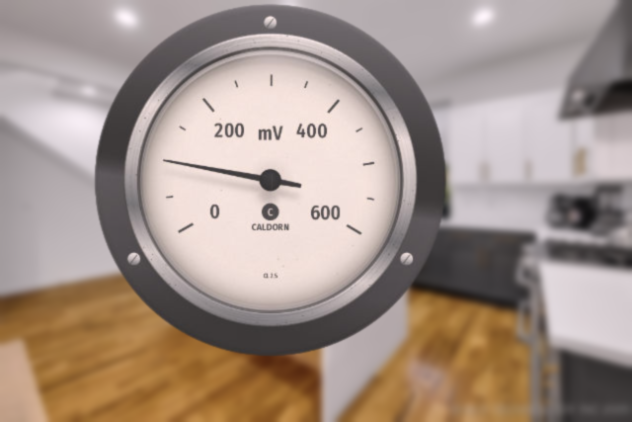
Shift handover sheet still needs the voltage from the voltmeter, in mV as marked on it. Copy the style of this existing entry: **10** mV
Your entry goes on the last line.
**100** mV
